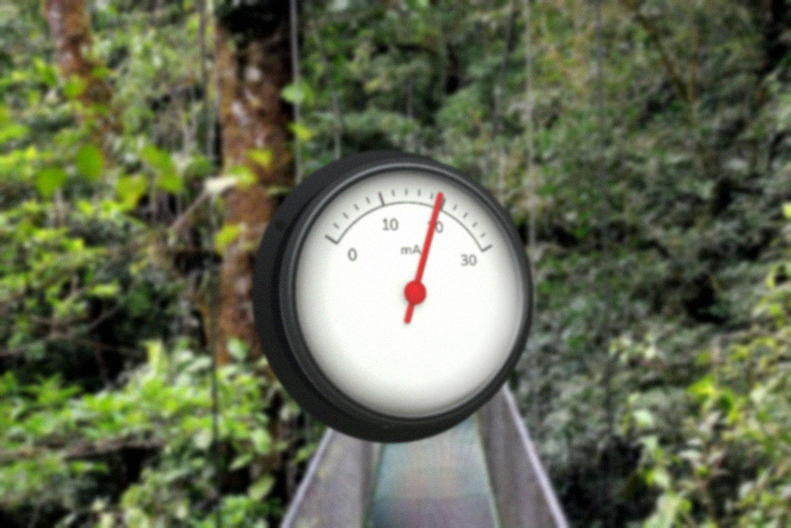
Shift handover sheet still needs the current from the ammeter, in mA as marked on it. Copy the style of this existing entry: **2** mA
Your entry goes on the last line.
**19** mA
